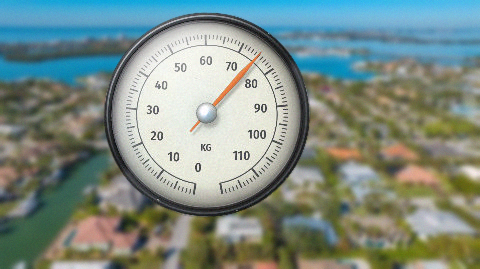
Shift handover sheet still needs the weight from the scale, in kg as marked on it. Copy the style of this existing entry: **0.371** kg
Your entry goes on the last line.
**75** kg
